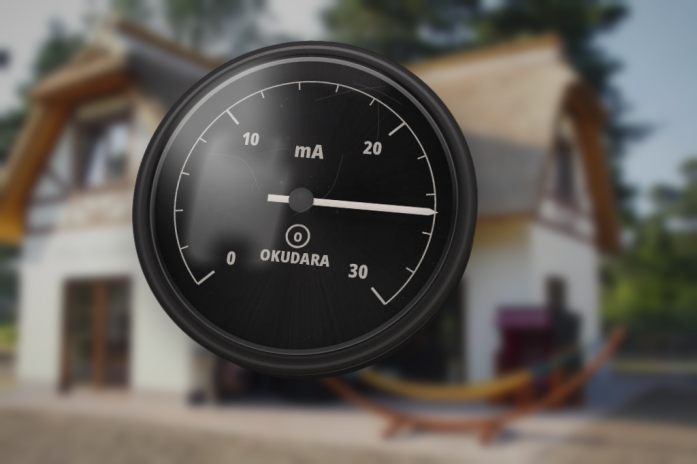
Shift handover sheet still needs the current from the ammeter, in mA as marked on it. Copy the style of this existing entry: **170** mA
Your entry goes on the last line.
**25** mA
